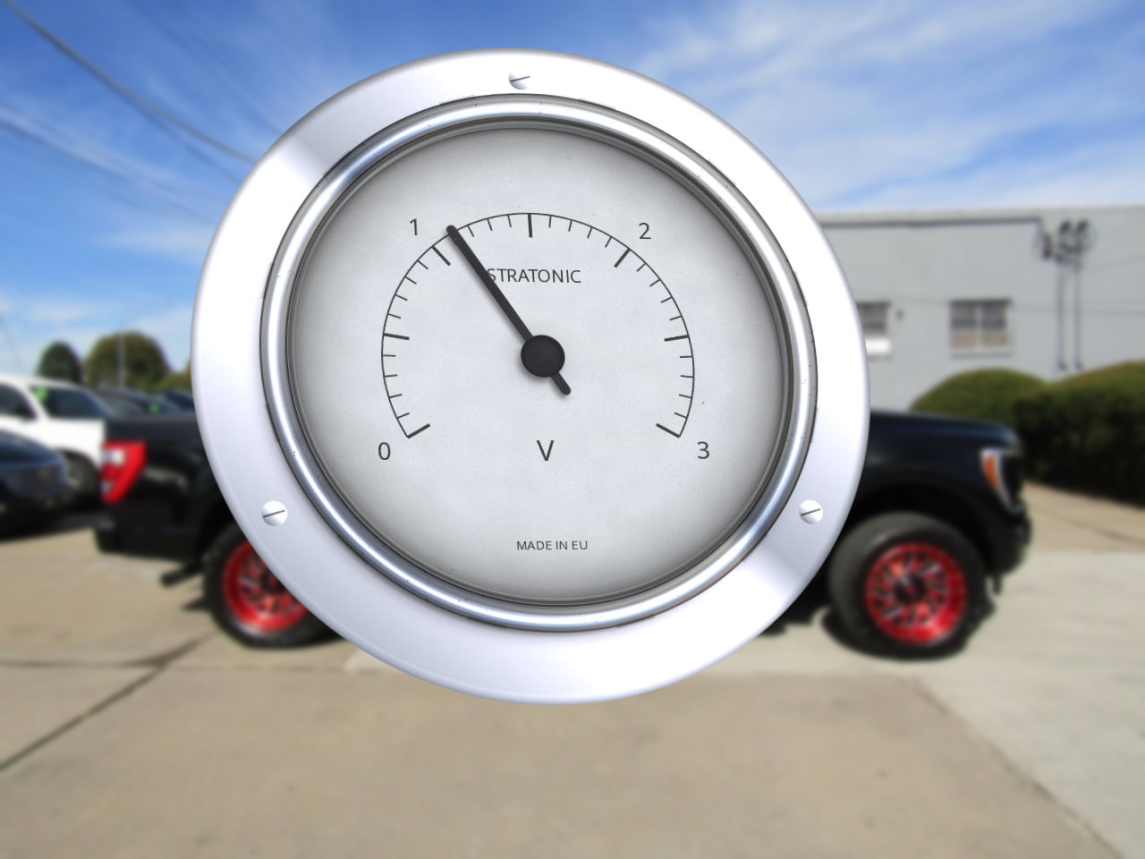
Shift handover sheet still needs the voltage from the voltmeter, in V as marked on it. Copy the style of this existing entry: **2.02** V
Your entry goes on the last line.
**1.1** V
